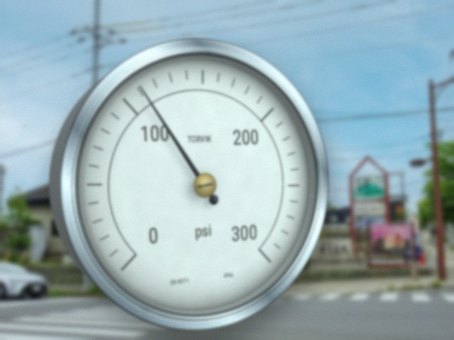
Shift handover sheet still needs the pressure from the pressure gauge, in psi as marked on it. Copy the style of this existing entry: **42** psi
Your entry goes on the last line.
**110** psi
